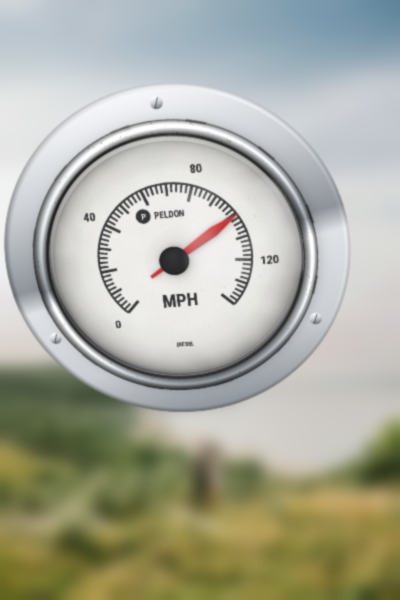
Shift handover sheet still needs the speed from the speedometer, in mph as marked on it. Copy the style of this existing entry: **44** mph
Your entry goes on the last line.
**100** mph
